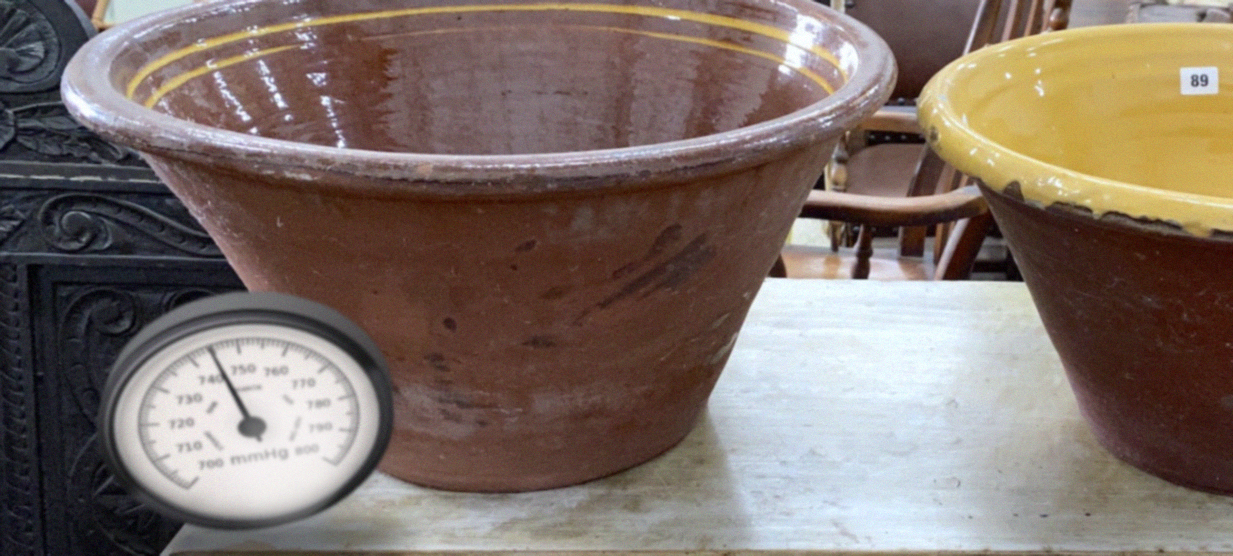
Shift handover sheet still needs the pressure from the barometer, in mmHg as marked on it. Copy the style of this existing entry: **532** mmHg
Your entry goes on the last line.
**745** mmHg
